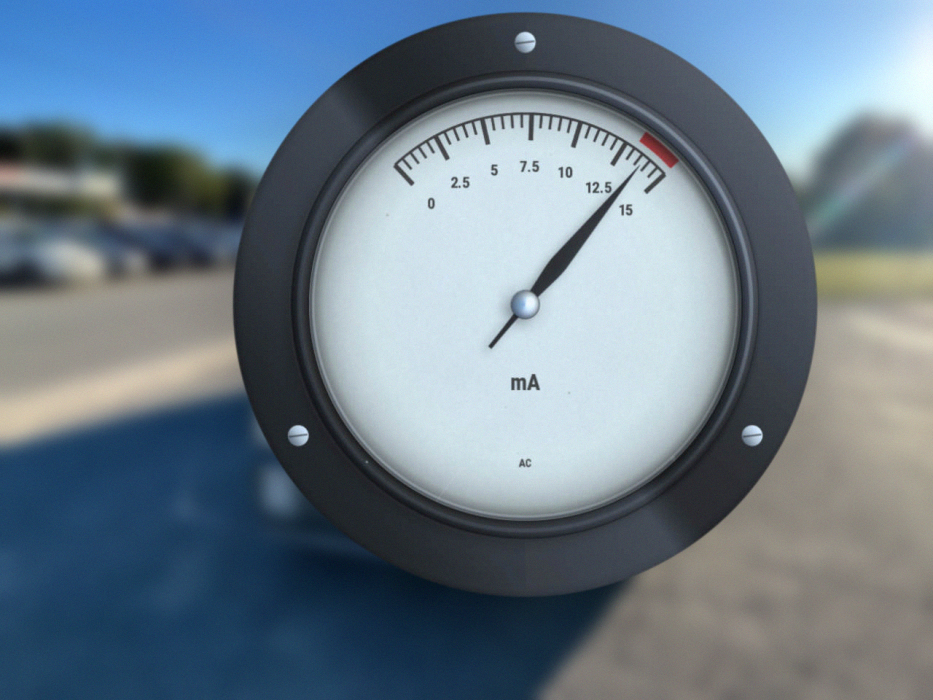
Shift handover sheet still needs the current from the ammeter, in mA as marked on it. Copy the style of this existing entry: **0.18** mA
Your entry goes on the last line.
**13.75** mA
